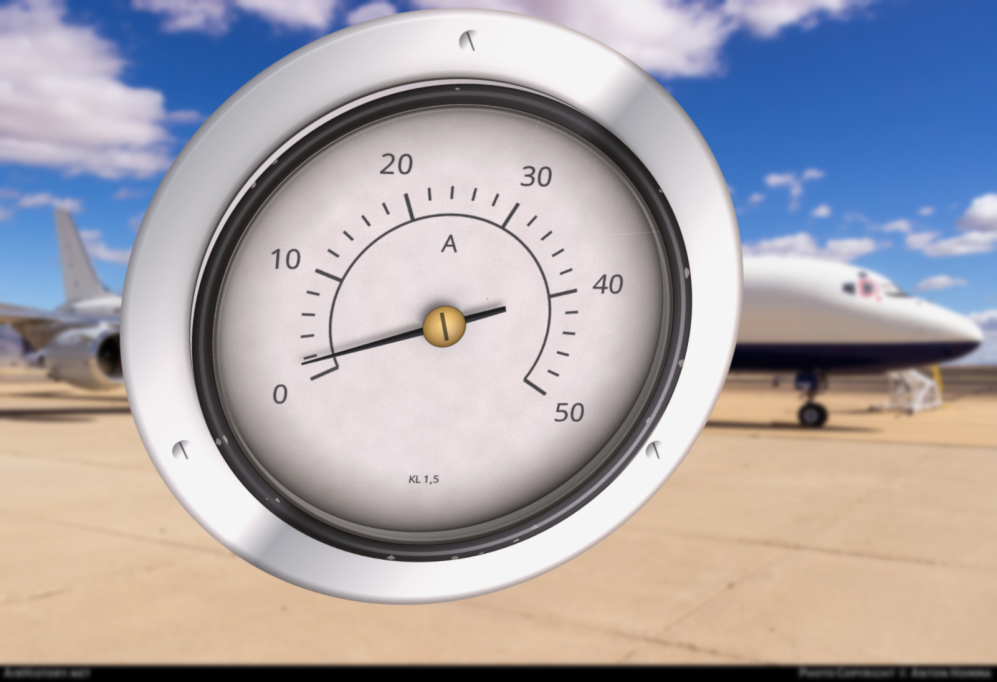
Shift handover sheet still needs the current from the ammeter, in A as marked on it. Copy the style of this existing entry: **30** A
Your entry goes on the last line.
**2** A
